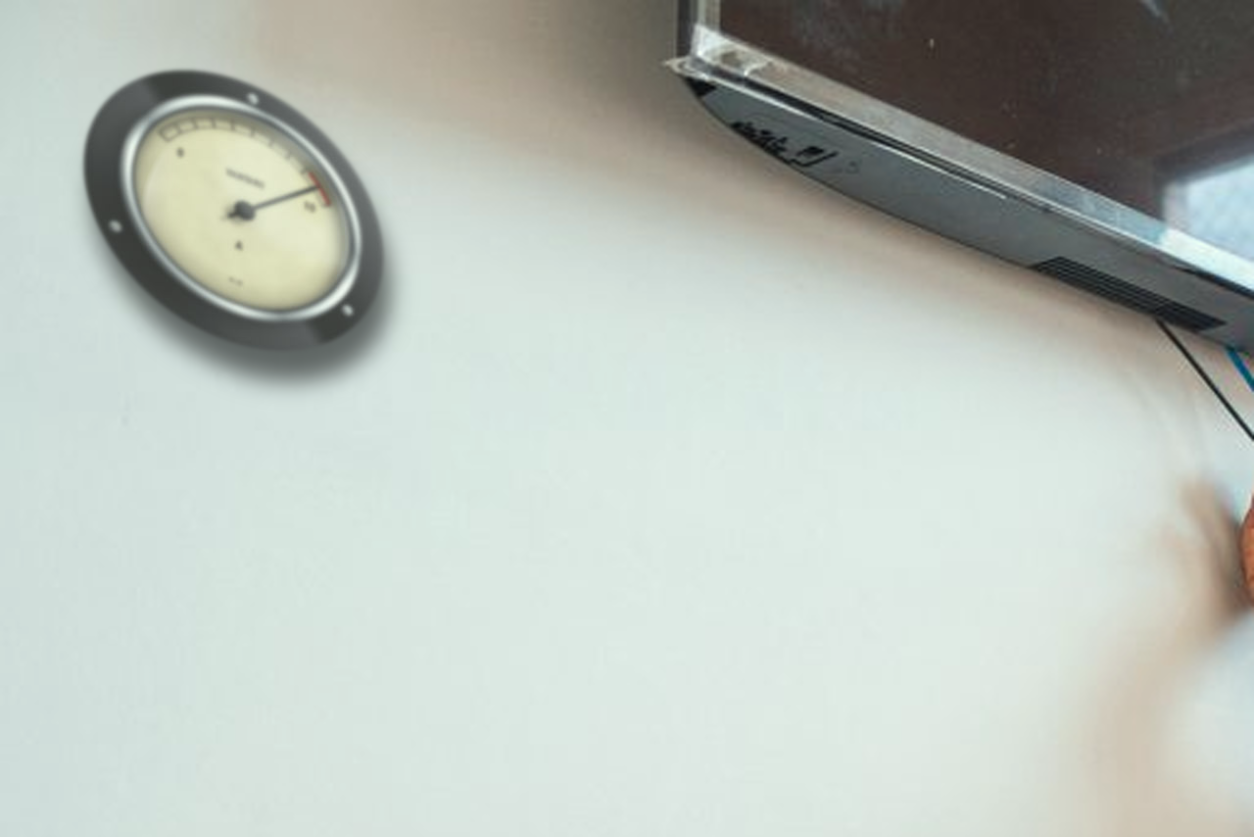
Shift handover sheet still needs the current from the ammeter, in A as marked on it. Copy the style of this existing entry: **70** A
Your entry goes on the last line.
**9** A
